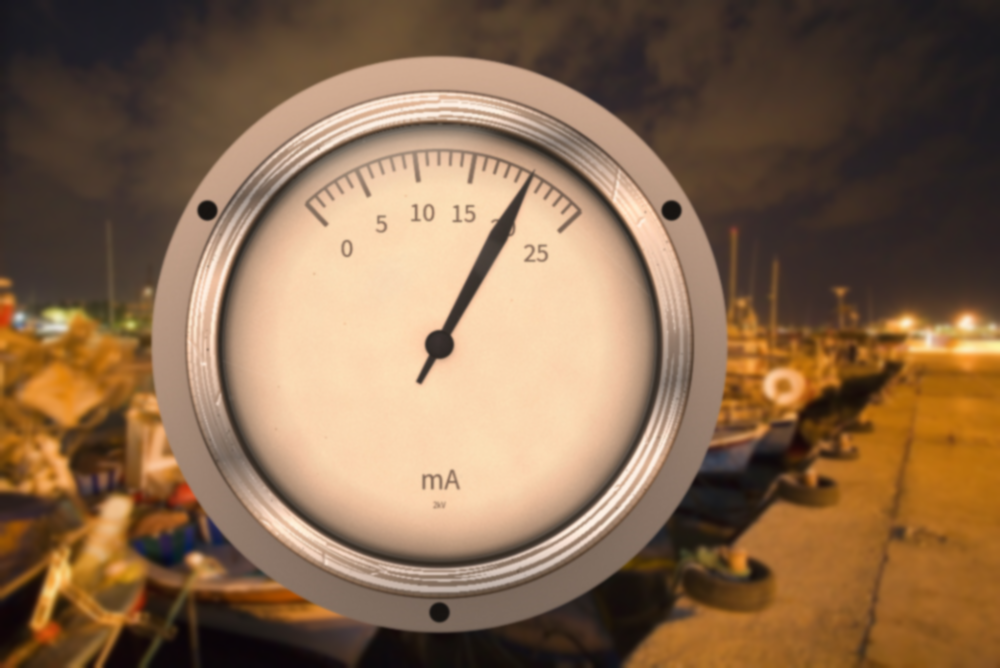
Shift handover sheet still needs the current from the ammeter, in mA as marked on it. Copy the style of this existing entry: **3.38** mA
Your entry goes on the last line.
**20** mA
